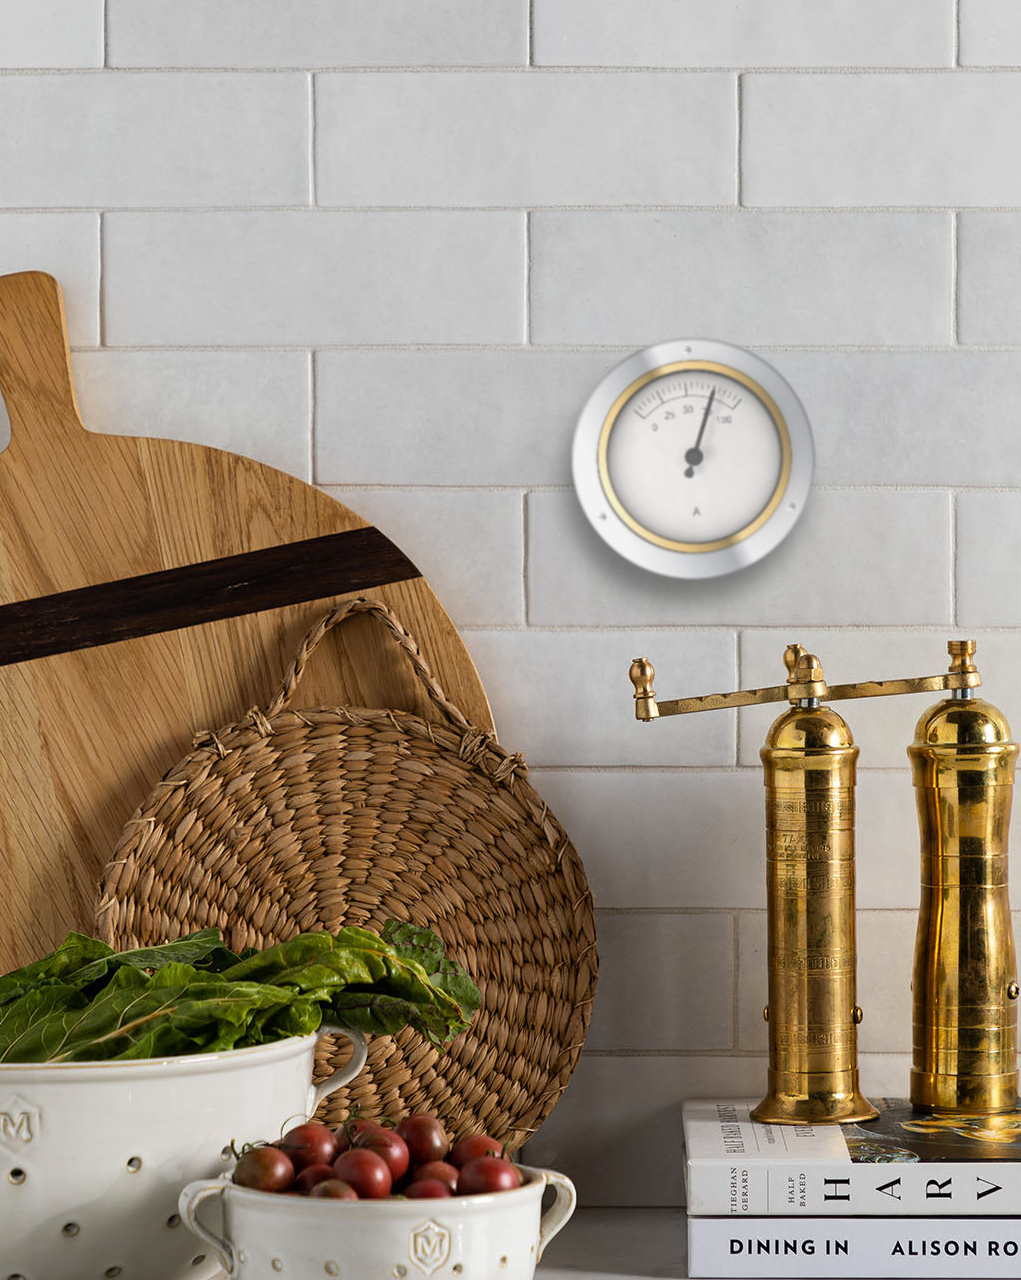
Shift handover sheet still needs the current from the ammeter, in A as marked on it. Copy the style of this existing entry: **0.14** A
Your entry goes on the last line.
**75** A
